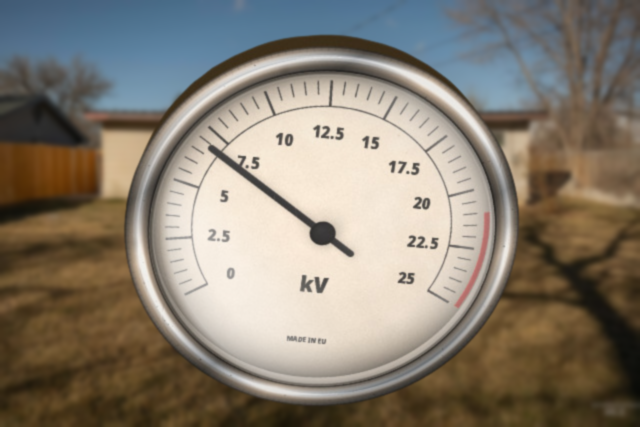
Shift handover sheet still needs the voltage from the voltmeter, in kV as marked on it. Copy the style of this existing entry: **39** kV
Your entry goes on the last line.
**7** kV
